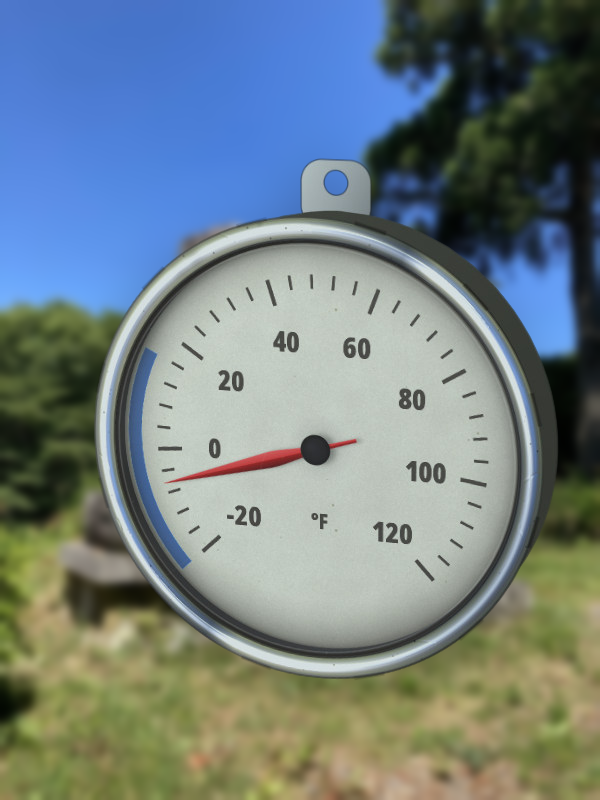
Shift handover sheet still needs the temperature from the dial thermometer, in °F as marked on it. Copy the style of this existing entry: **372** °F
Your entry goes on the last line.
**-6** °F
